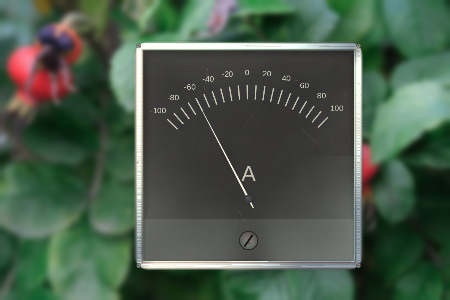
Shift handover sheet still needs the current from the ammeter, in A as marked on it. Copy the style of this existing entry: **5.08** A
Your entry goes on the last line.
**-60** A
